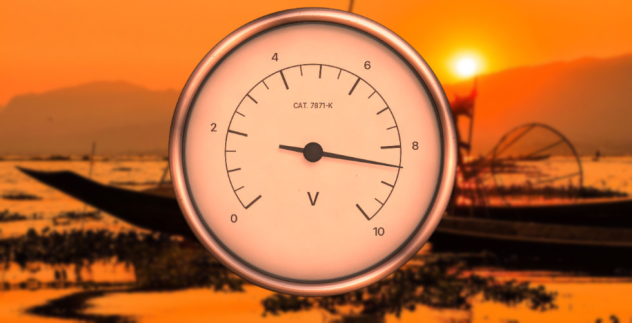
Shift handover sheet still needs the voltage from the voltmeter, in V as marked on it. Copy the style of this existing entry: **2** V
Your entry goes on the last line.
**8.5** V
